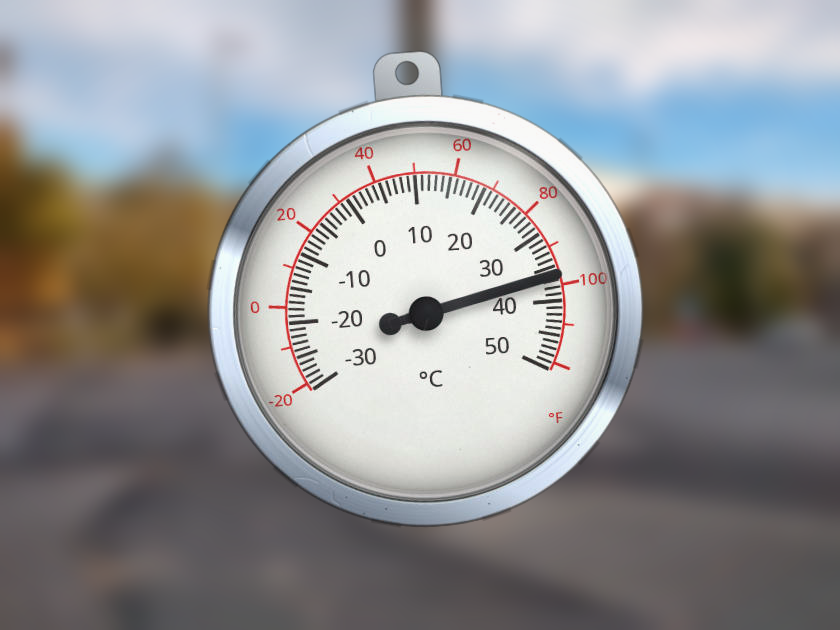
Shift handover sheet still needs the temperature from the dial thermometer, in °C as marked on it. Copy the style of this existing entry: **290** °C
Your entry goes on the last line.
**36** °C
